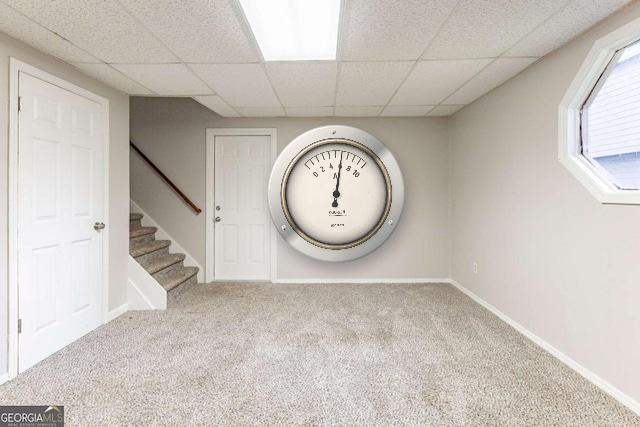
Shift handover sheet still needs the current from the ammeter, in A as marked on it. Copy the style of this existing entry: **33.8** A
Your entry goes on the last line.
**6** A
